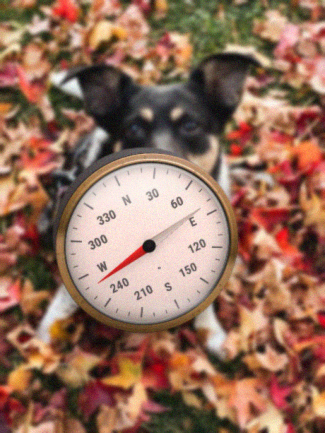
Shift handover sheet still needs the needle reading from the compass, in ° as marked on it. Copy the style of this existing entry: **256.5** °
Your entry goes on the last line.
**260** °
